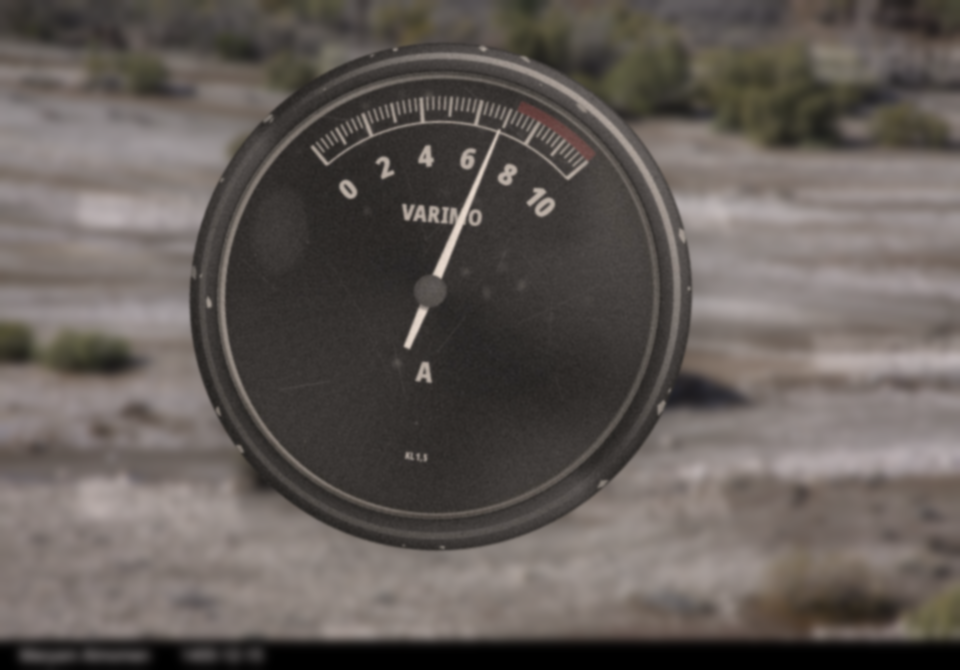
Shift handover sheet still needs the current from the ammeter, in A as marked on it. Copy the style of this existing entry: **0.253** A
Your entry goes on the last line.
**7** A
